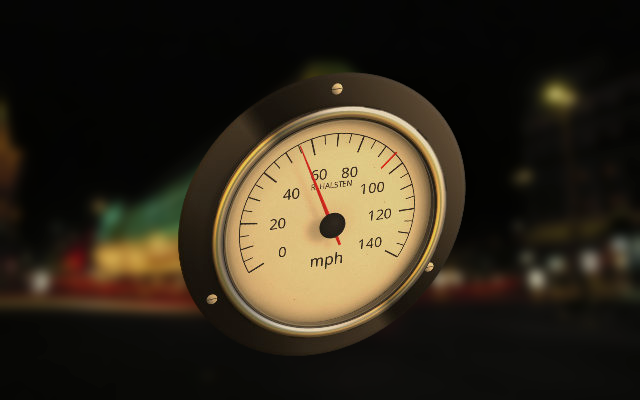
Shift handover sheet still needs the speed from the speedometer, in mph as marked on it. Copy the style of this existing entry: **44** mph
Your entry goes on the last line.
**55** mph
